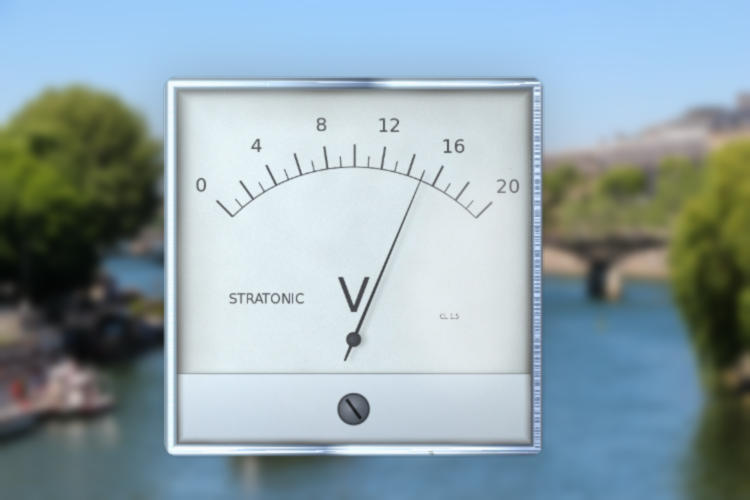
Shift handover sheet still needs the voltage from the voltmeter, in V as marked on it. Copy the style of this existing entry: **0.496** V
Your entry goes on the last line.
**15** V
